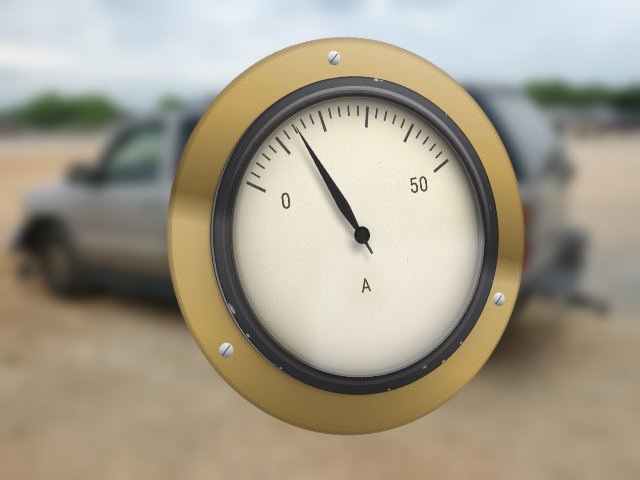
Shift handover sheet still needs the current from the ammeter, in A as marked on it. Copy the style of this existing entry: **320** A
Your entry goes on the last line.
**14** A
